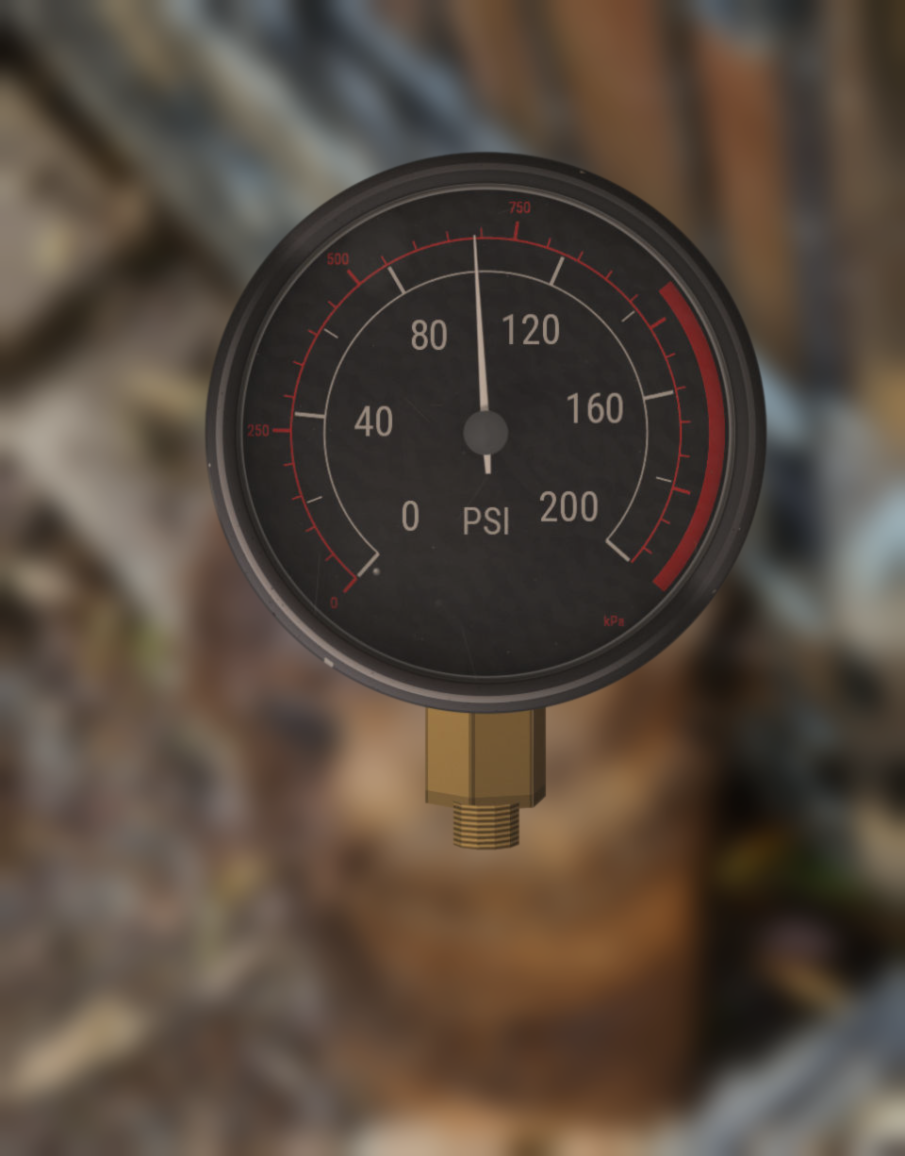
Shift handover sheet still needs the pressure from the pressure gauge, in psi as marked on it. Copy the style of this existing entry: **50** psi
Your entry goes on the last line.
**100** psi
